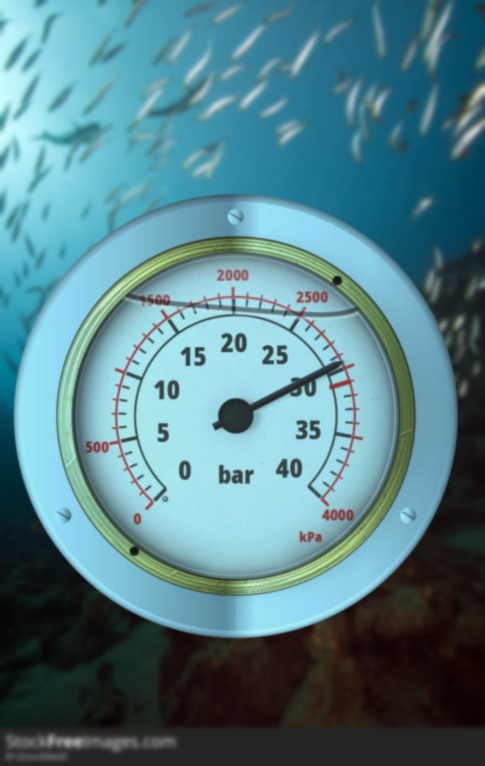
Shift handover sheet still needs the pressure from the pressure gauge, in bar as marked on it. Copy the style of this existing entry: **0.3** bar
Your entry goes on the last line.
**29.5** bar
